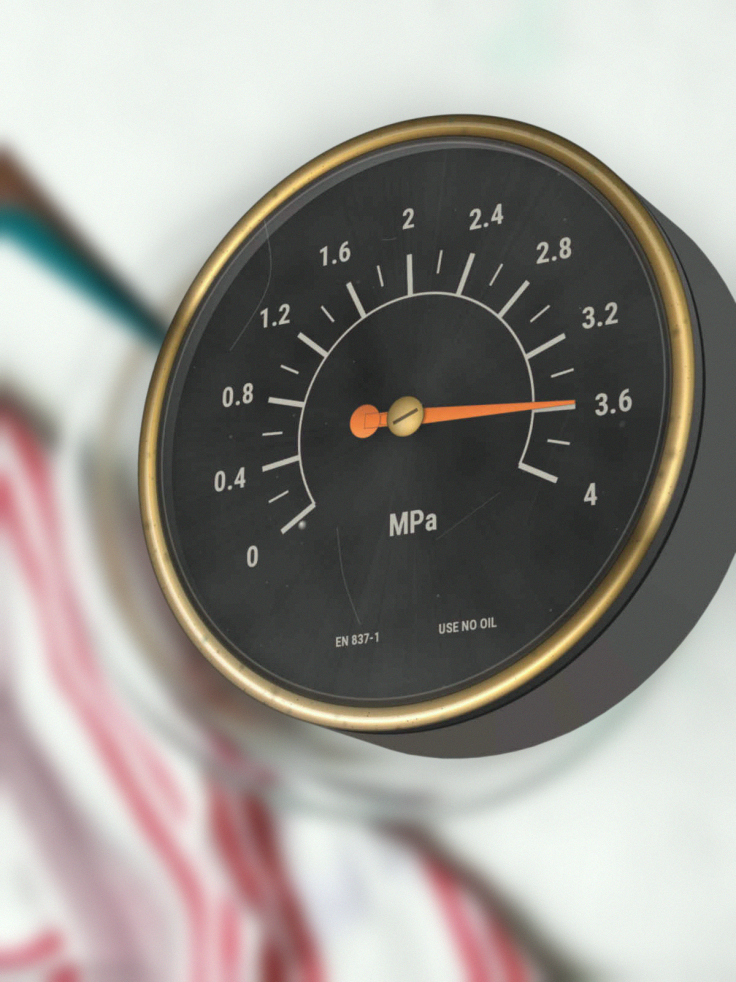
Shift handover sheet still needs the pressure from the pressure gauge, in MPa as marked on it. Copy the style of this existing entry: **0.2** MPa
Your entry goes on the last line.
**3.6** MPa
